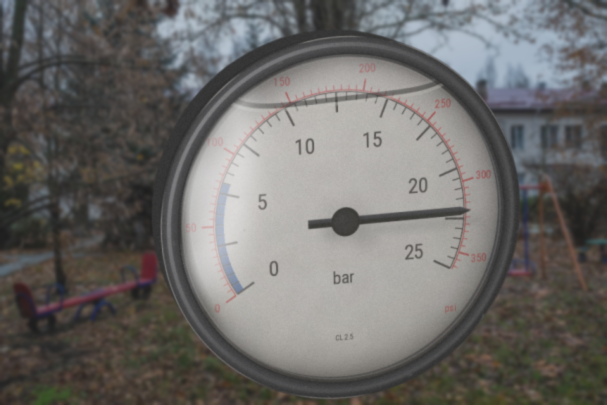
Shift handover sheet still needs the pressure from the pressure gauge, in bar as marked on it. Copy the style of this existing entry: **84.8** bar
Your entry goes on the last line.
**22** bar
